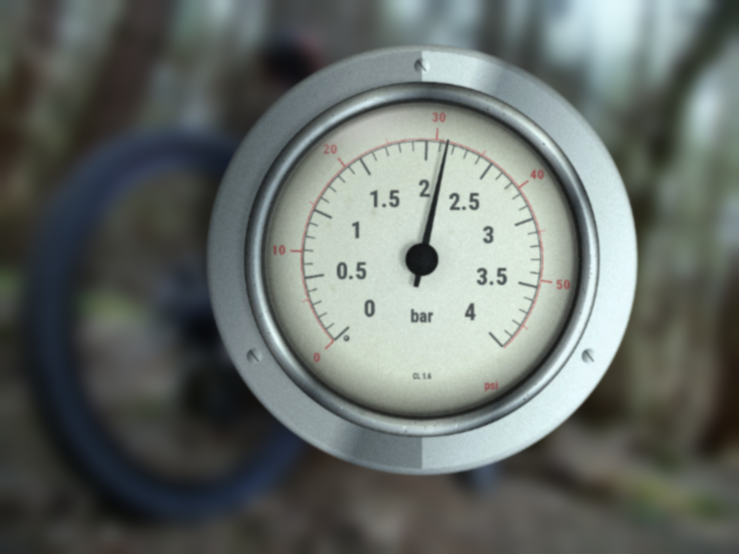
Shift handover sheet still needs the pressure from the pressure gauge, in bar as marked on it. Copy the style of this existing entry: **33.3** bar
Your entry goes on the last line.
**2.15** bar
